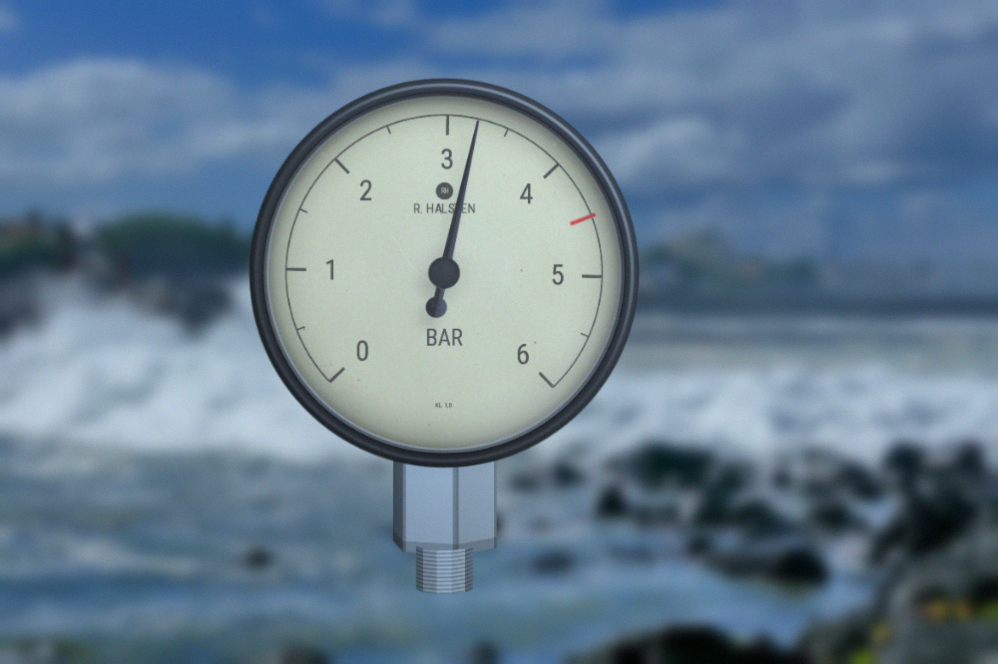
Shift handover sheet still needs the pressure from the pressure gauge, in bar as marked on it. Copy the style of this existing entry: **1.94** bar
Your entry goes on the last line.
**3.25** bar
